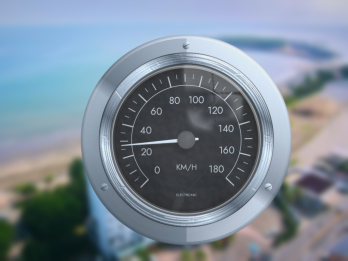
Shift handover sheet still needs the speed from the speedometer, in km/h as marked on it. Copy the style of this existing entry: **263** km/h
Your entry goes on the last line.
**27.5** km/h
